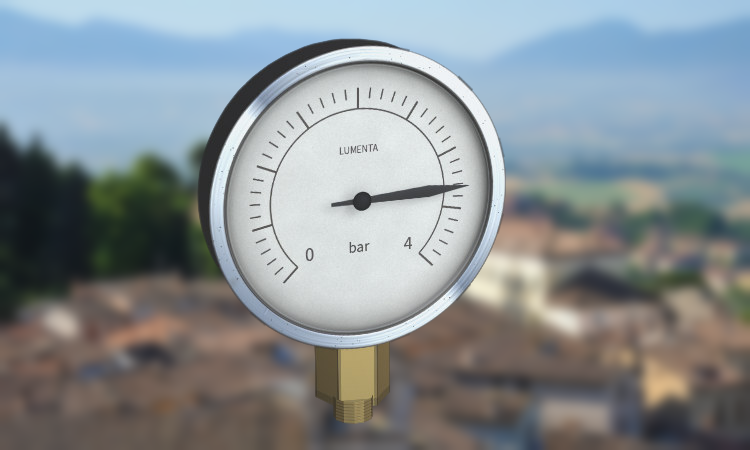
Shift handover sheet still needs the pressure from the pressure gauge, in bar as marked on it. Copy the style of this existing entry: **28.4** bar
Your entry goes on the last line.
**3.3** bar
